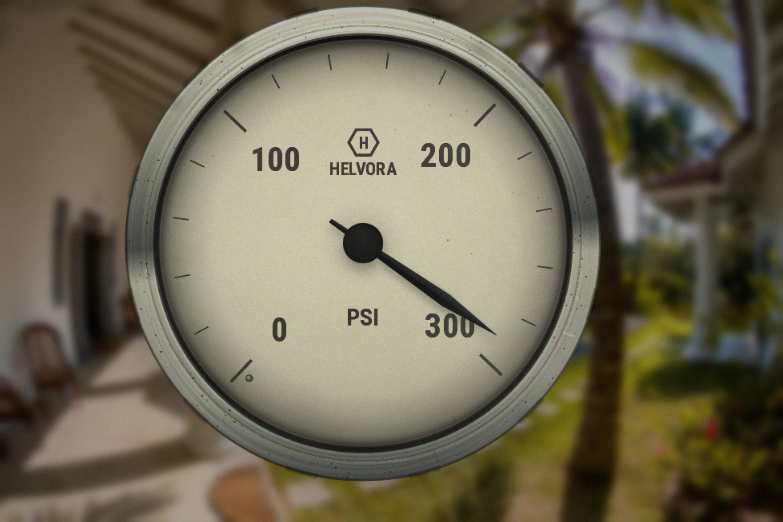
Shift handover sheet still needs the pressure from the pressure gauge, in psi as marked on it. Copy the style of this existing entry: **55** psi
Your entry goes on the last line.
**290** psi
